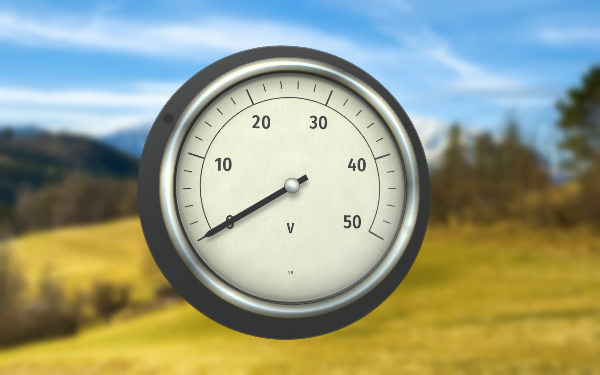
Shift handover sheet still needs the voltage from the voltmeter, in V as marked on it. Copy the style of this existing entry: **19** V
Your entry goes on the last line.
**0** V
